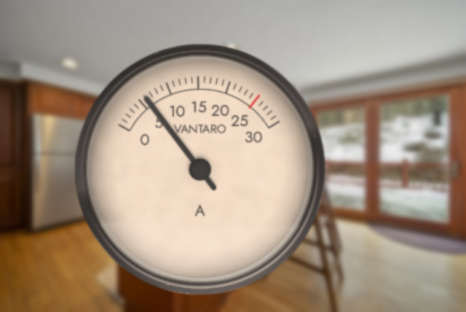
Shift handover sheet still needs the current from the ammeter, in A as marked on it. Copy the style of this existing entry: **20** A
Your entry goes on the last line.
**6** A
